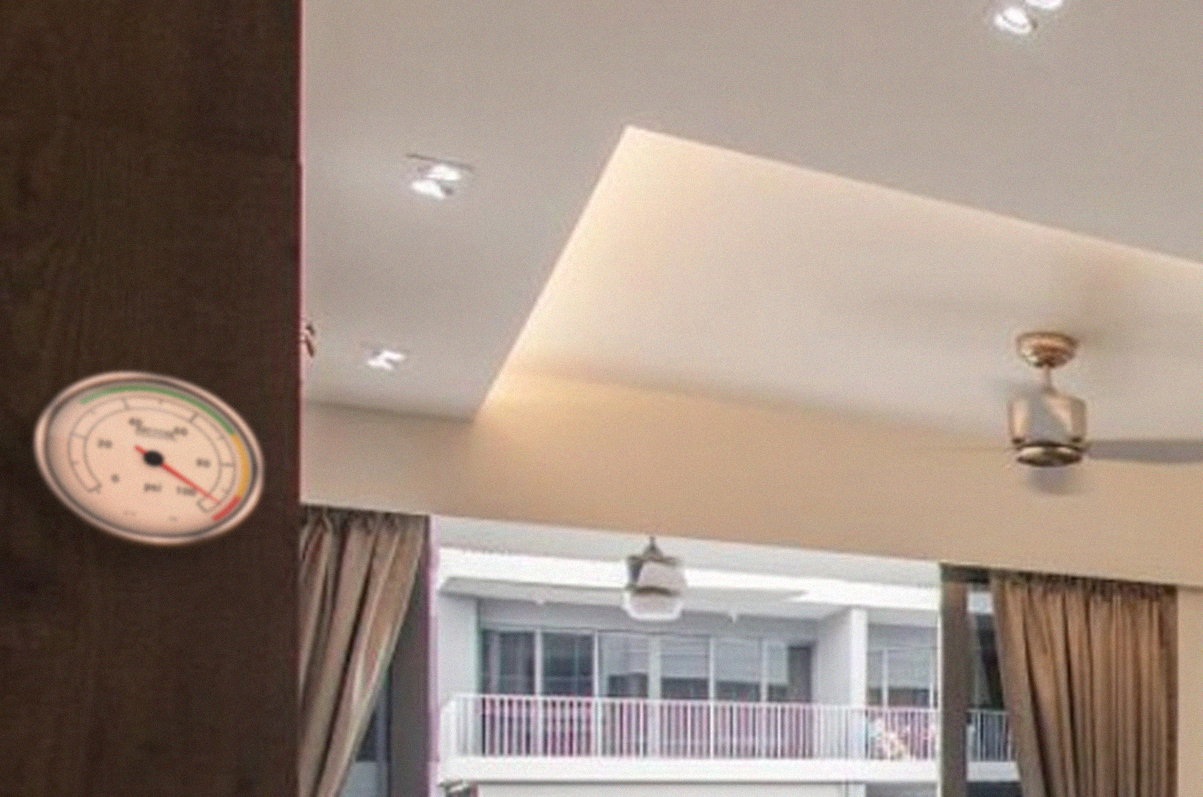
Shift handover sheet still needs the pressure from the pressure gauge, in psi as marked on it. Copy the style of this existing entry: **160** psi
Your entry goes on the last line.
**95** psi
